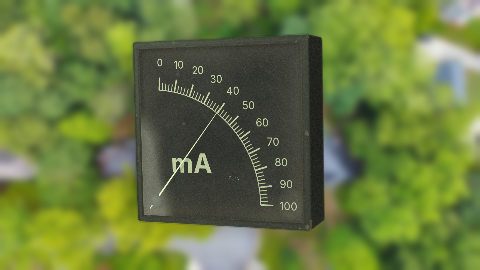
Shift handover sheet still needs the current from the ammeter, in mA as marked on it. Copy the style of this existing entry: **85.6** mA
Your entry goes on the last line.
**40** mA
